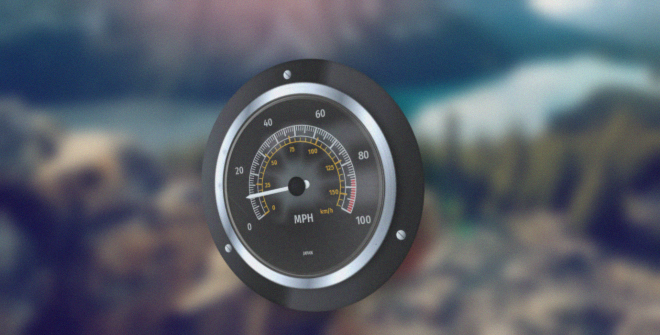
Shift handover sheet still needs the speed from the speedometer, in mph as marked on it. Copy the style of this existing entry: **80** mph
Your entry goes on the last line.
**10** mph
